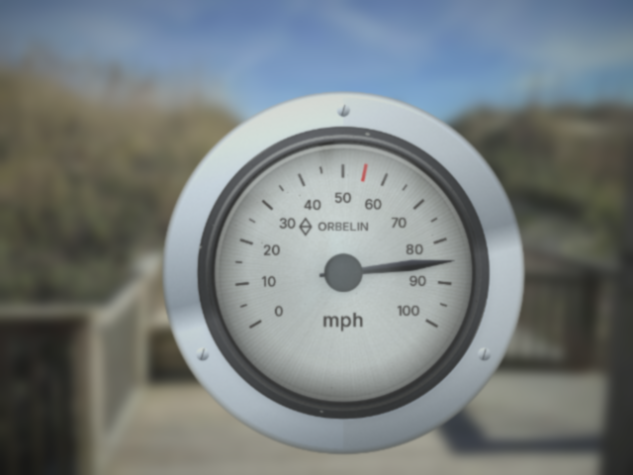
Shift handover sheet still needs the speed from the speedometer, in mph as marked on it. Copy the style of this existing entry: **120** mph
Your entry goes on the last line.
**85** mph
